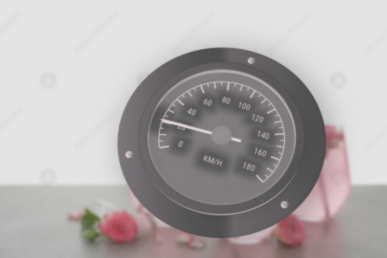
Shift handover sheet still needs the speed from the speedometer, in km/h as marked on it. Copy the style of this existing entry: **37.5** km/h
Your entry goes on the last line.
**20** km/h
